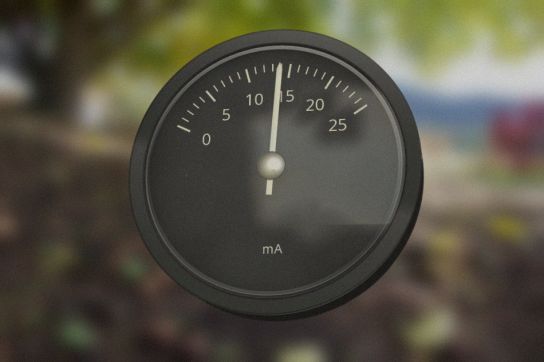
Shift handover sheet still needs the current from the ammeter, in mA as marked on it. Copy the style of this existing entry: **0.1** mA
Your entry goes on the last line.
**14** mA
